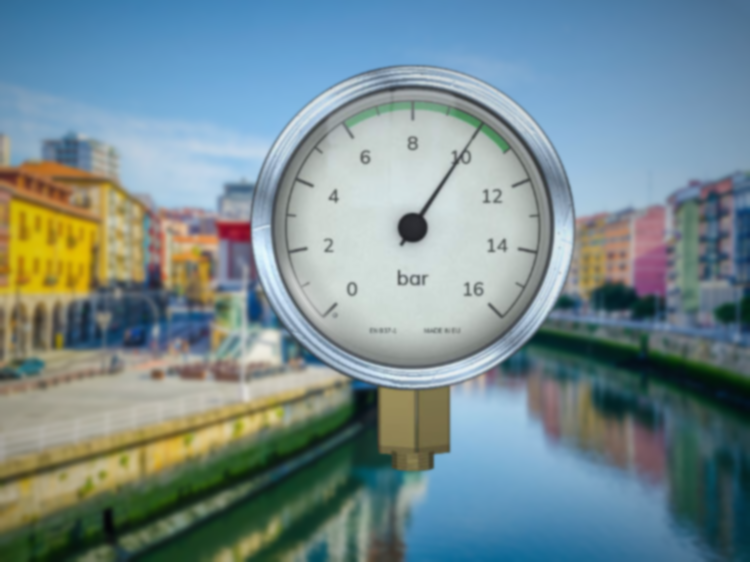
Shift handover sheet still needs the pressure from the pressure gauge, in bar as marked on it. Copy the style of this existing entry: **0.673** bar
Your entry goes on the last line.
**10** bar
